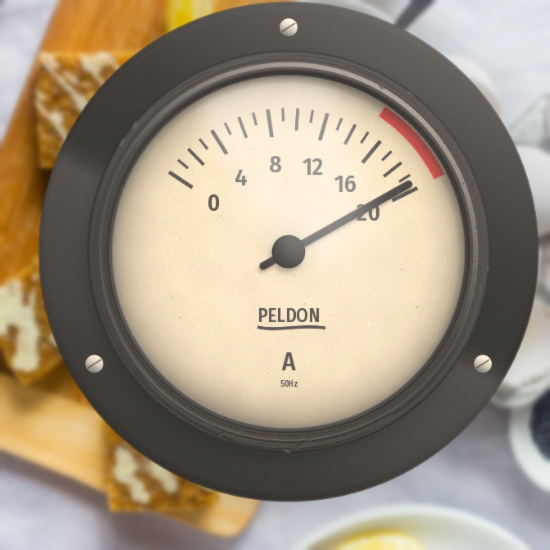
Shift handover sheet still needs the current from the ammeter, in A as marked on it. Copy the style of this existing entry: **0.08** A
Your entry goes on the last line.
**19.5** A
